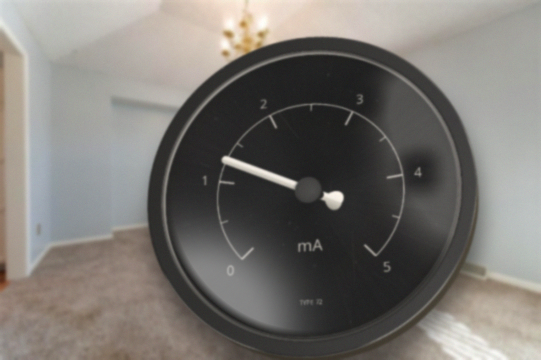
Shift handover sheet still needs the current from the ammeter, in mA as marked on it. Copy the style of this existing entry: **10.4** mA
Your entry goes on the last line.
**1.25** mA
